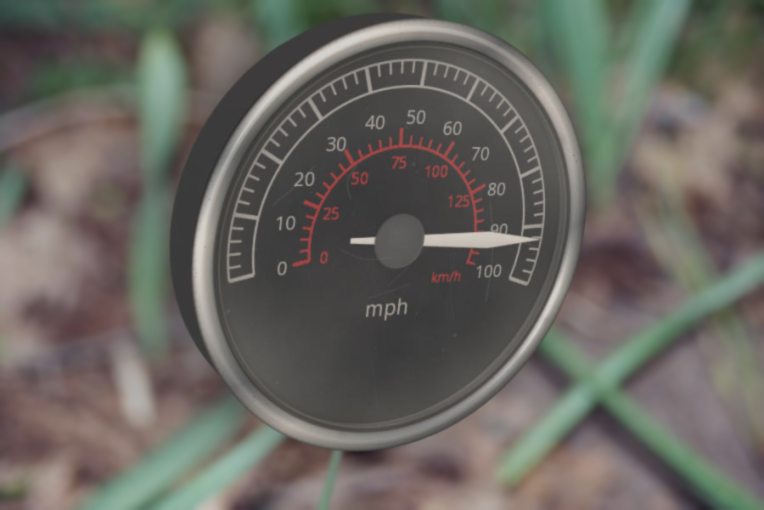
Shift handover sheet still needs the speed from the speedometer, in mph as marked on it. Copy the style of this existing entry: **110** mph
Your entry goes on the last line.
**92** mph
